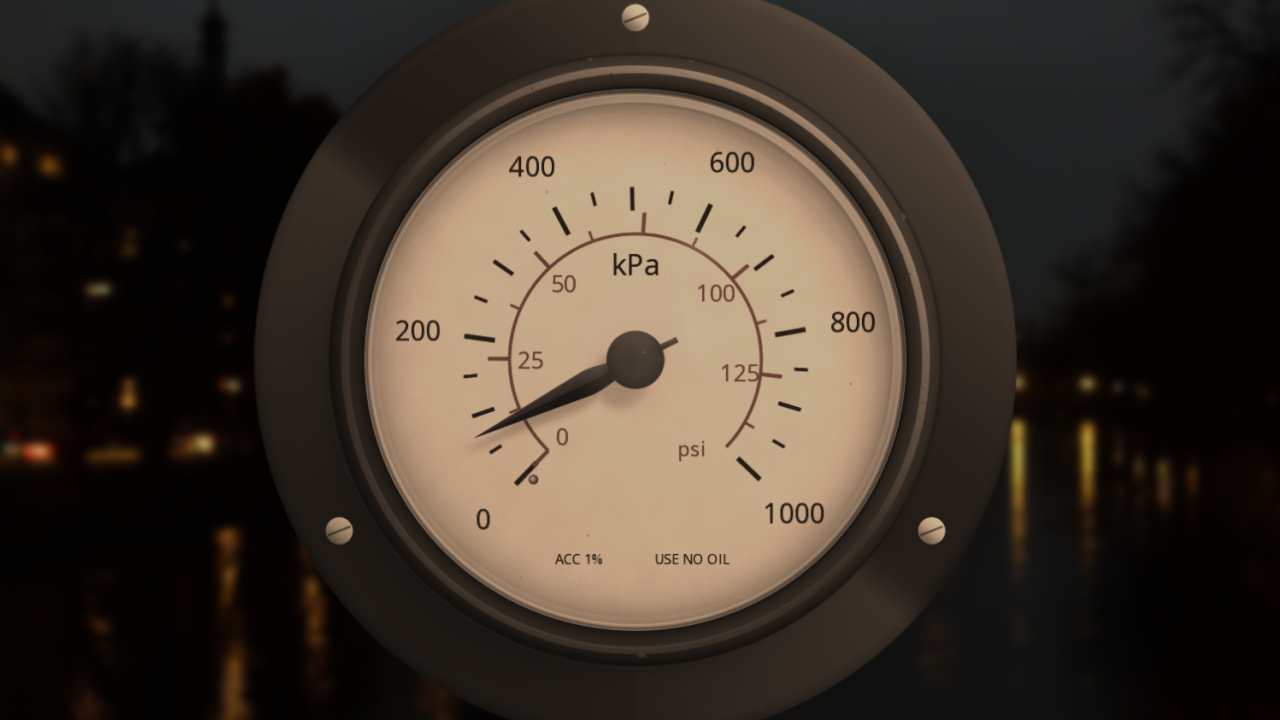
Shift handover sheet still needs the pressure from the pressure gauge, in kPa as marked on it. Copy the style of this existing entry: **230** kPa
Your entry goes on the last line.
**75** kPa
